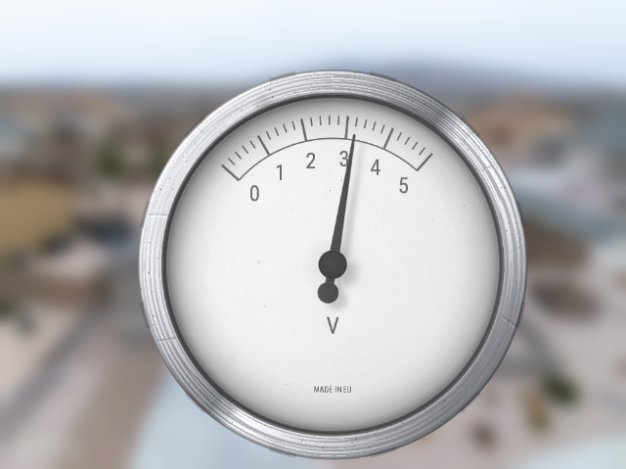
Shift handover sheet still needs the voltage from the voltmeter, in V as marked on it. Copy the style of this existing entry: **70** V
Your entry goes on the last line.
**3.2** V
